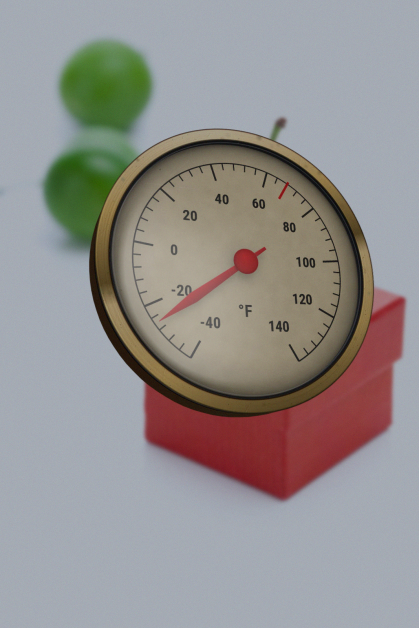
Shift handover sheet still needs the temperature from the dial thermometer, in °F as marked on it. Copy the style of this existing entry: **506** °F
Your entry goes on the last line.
**-26** °F
